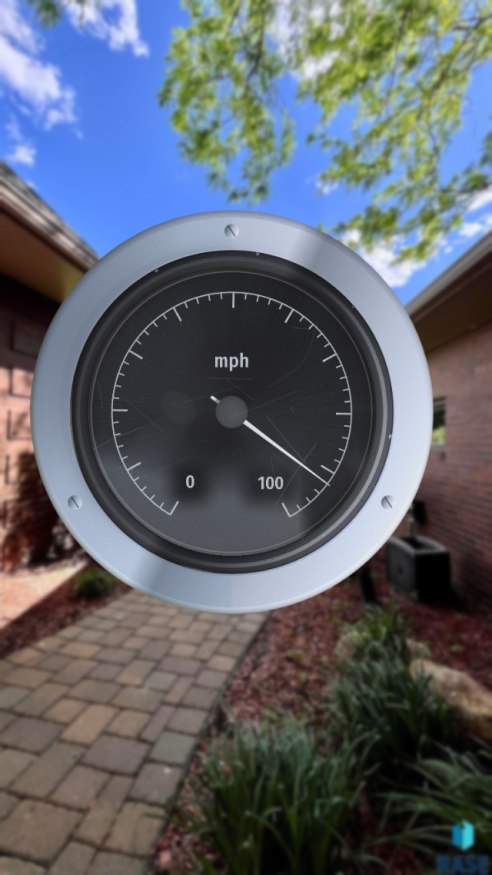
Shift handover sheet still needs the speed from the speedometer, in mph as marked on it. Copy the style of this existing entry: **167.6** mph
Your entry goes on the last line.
**92** mph
